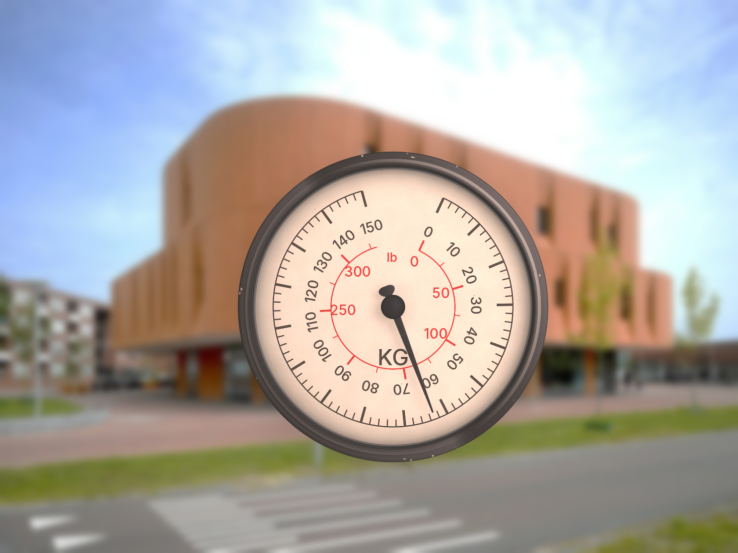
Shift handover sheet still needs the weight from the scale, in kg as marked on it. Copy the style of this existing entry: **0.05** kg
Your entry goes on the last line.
**63** kg
